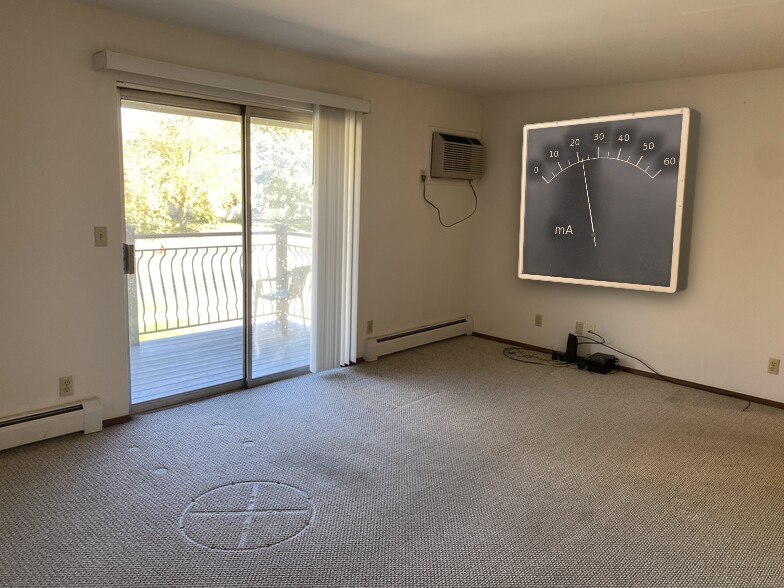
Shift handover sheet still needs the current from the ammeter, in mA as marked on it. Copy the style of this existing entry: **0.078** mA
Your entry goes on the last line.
**22.5** mA
